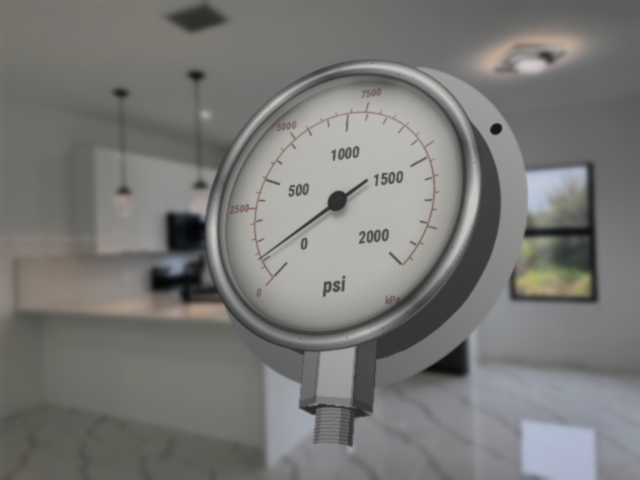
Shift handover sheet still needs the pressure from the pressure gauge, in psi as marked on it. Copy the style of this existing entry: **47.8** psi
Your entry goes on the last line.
**100** psi
